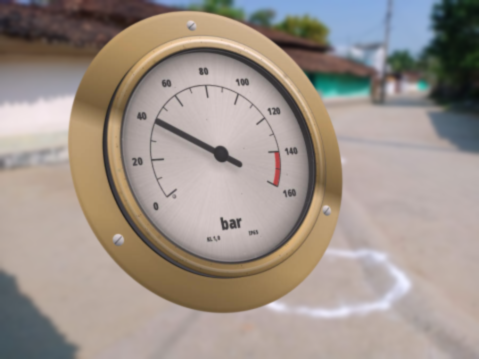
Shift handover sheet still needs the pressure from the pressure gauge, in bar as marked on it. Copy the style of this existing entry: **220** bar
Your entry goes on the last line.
**40** bar
